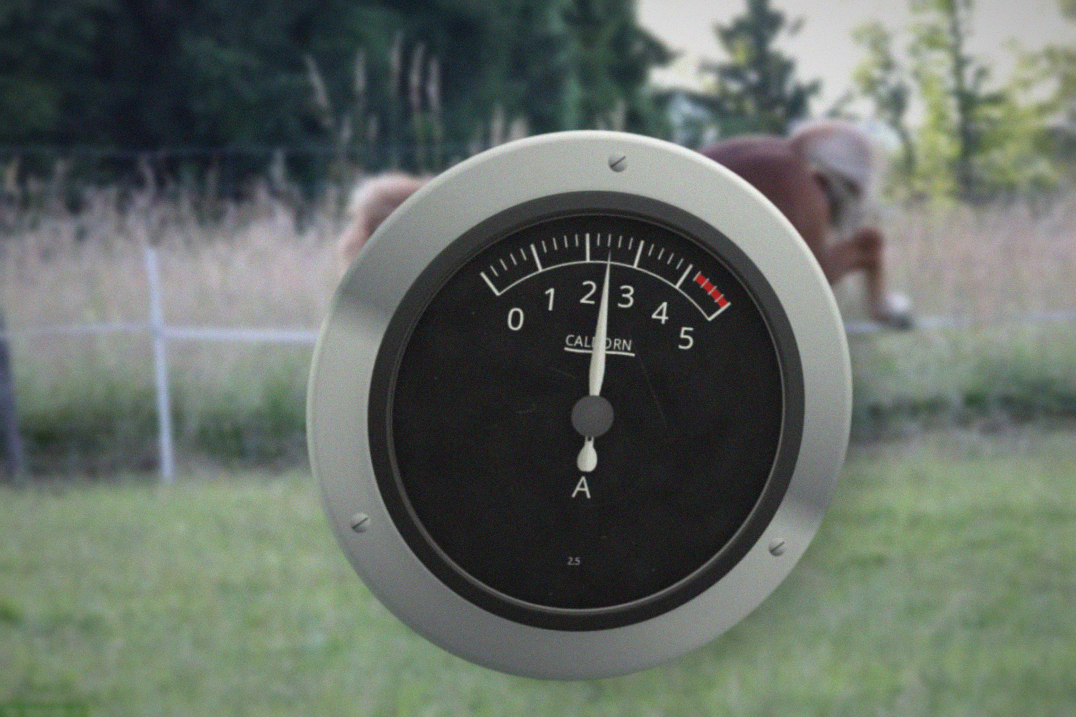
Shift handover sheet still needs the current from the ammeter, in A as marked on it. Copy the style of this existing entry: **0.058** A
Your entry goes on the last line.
**2.4** A
